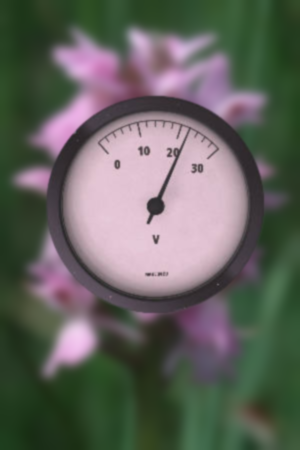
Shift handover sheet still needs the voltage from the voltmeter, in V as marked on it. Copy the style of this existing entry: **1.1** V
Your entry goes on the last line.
**22** V
